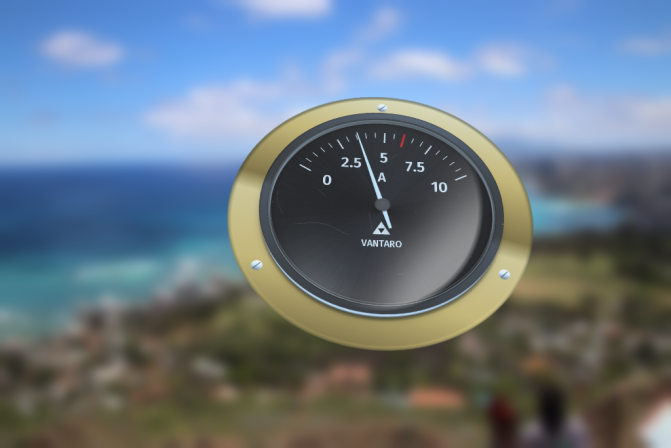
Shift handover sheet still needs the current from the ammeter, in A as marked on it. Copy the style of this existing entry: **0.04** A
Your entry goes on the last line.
**3.5** A
